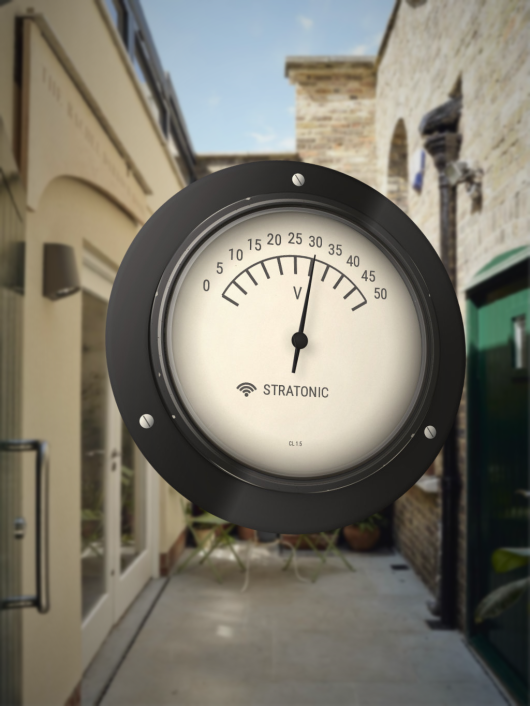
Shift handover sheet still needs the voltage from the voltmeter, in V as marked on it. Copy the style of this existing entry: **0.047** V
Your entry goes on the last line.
**30** V
